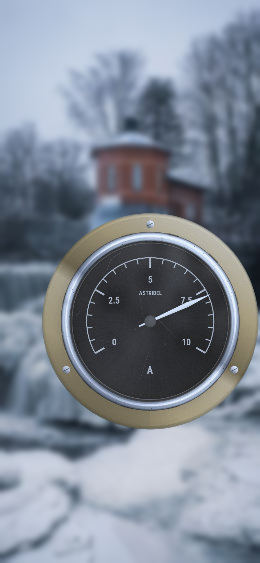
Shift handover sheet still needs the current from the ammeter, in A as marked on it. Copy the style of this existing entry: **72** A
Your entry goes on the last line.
**7.75** A
